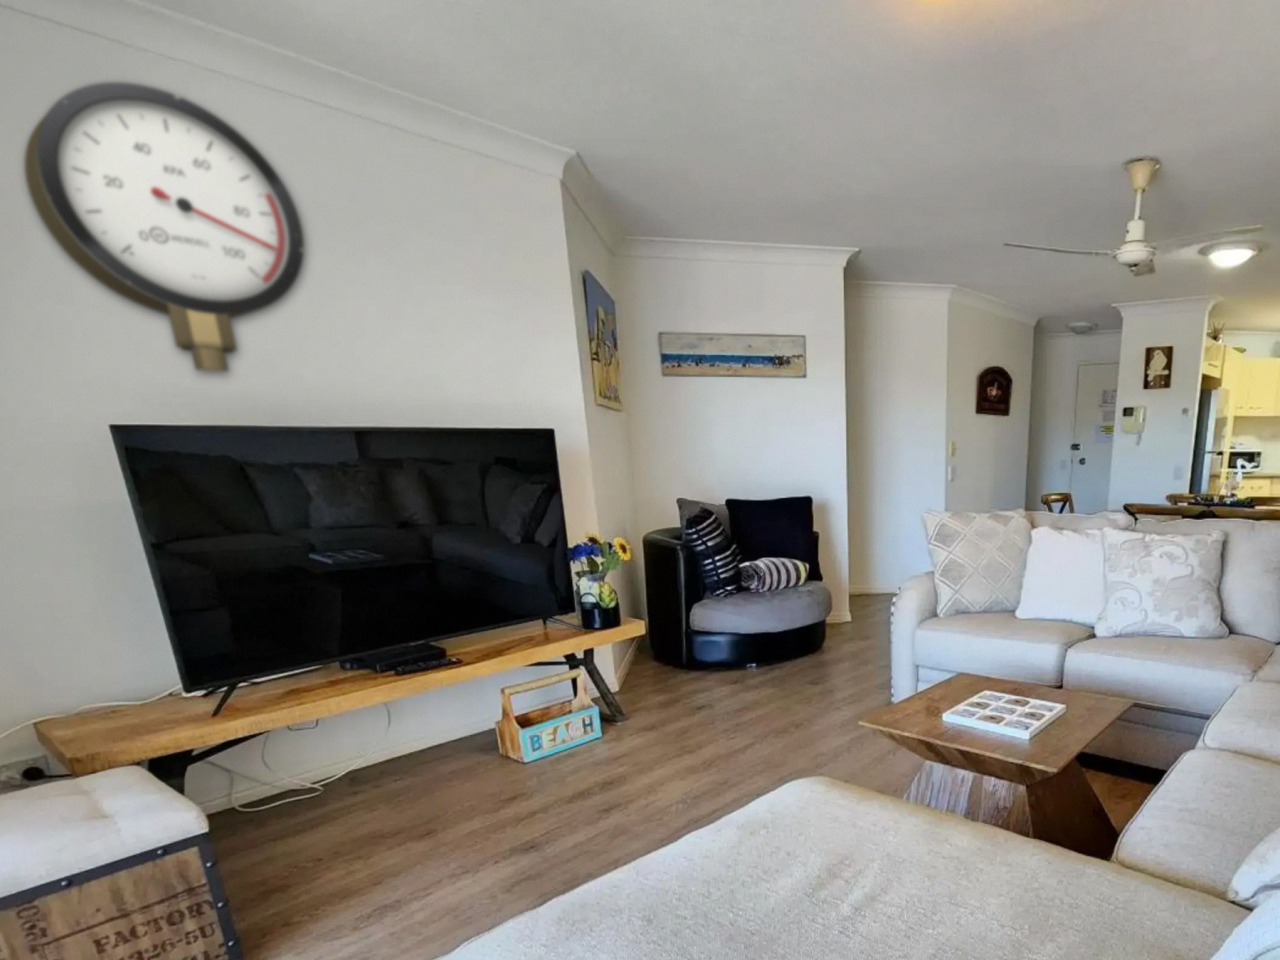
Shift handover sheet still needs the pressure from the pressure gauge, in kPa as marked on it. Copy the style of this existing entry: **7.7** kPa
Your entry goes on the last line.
**90** kPa
